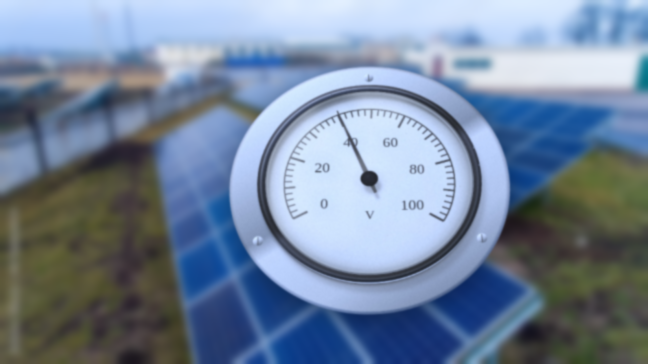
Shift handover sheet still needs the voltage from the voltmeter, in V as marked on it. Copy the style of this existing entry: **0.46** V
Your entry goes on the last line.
**40** V
